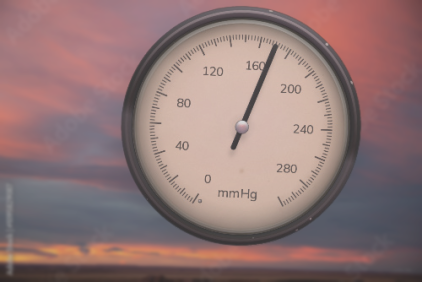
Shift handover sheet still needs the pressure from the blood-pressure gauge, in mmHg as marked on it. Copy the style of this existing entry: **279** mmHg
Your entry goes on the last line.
**170** mmHg
